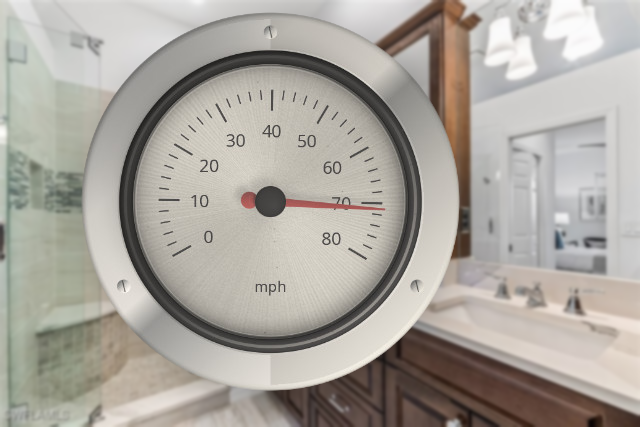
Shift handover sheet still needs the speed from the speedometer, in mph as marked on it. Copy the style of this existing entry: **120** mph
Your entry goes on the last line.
**71** mph
